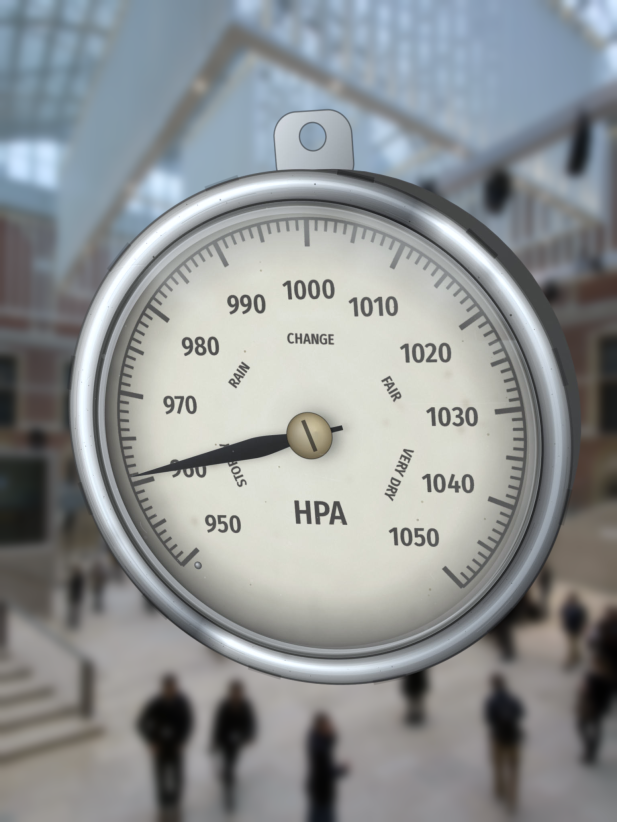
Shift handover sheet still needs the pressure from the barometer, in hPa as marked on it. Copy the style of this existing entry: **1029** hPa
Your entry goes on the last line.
**961** hPa
